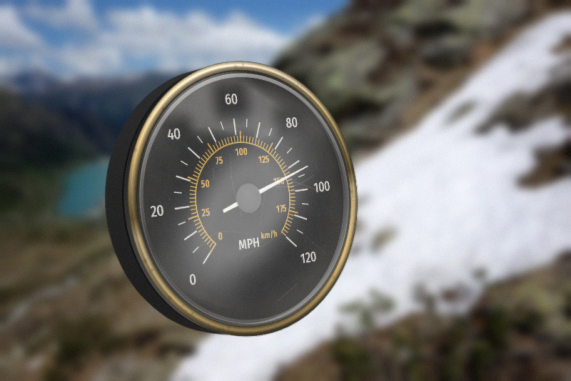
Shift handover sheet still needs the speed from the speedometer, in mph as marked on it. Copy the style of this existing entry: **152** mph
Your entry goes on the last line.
**92.5** mph
